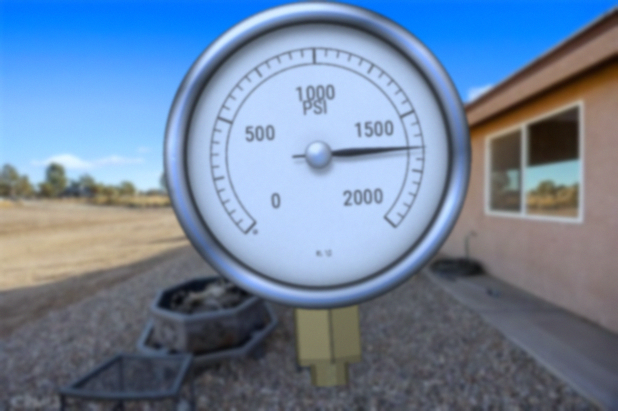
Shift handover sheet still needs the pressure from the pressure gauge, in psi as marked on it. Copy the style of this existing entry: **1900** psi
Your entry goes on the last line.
**1650** psi
